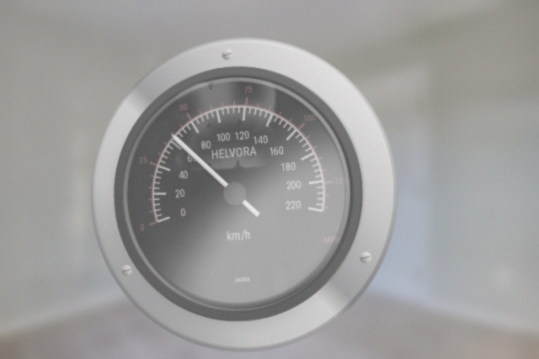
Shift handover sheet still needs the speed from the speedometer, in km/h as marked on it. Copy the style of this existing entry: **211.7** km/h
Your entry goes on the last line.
**64** km/h
